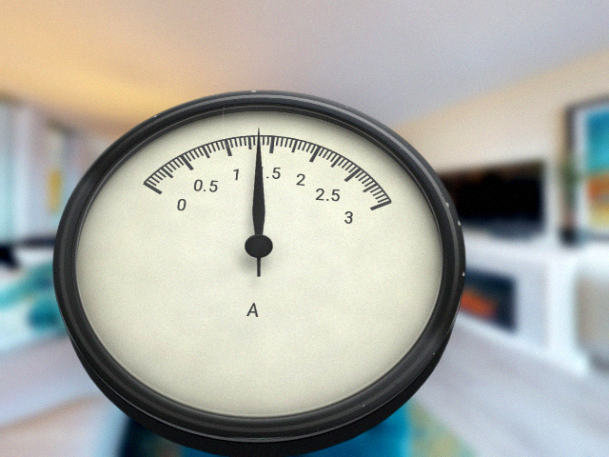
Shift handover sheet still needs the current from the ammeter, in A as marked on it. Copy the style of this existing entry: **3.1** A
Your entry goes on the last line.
**1.35** A
